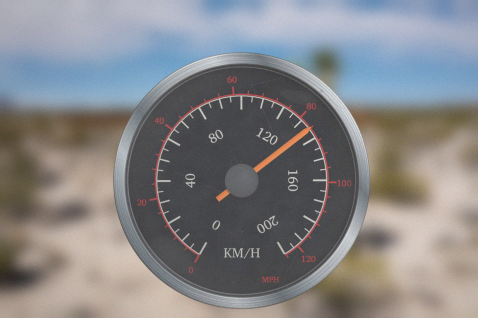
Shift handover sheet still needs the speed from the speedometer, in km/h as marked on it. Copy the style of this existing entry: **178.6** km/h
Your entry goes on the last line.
**135** km/h
